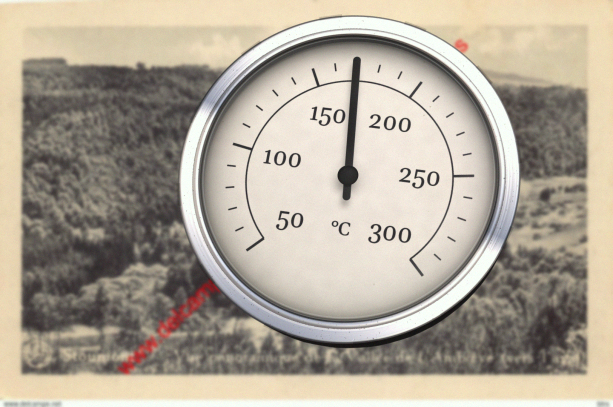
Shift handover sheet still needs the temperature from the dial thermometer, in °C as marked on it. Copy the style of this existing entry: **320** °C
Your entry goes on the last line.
**170** °C
